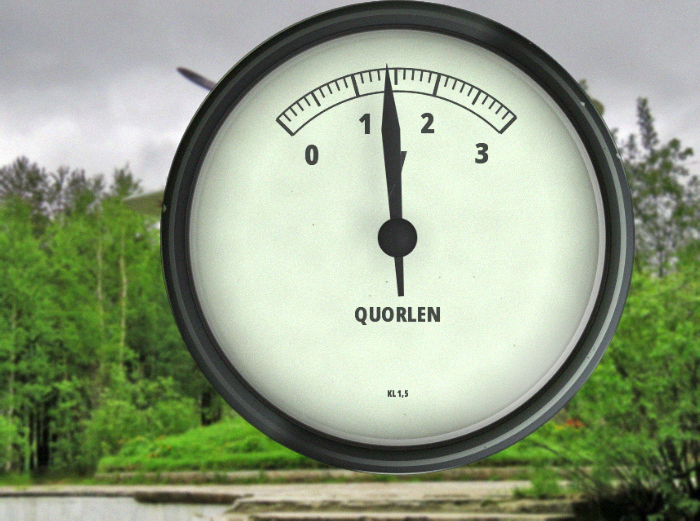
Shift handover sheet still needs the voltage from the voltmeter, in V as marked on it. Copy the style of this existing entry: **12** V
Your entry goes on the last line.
**1.4** V
